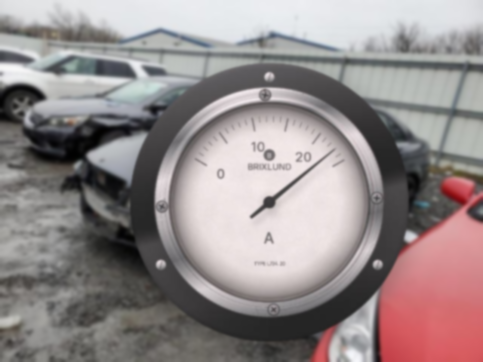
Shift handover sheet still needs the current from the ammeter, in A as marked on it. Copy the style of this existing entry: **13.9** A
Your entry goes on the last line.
**23** A
